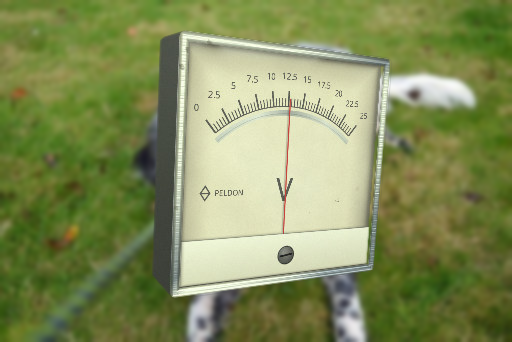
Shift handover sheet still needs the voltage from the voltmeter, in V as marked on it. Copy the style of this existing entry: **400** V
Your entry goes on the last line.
**12.5** V
